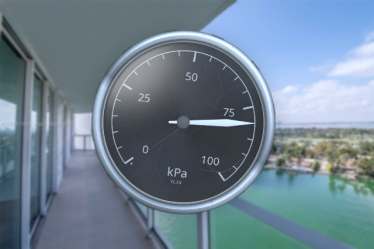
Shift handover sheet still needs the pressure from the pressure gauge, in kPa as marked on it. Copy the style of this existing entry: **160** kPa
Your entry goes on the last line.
**80** kPa
